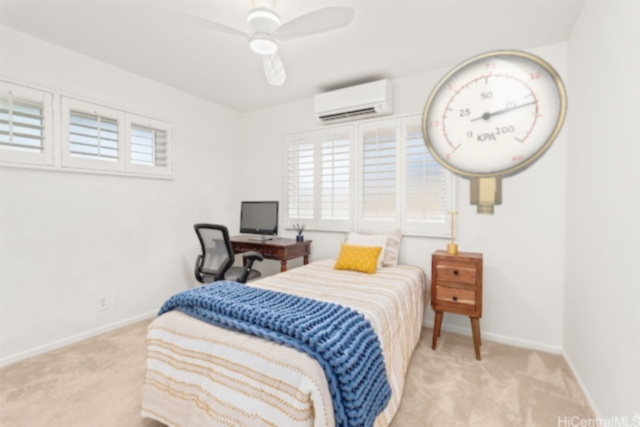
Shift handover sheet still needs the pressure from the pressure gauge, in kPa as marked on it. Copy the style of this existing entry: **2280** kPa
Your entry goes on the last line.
**80** kPa
